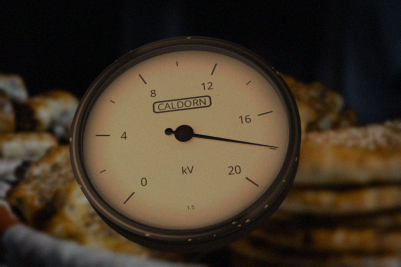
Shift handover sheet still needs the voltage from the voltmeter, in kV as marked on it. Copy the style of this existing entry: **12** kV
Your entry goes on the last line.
**18** kV
